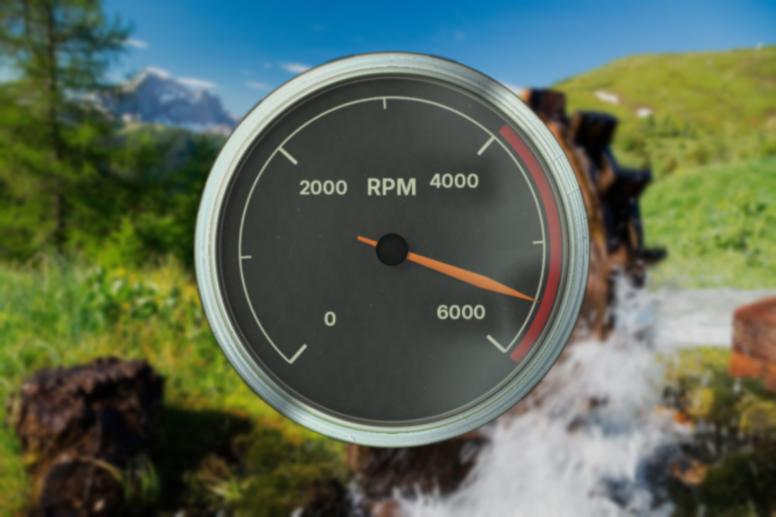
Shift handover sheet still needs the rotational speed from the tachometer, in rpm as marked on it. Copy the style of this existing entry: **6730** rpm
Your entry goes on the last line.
**5500** rpm
